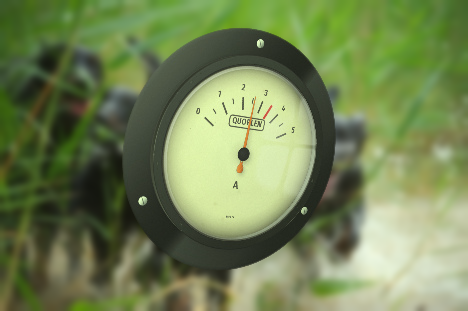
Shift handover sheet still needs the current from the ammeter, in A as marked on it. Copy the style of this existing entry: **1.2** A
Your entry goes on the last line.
**2.5** A
